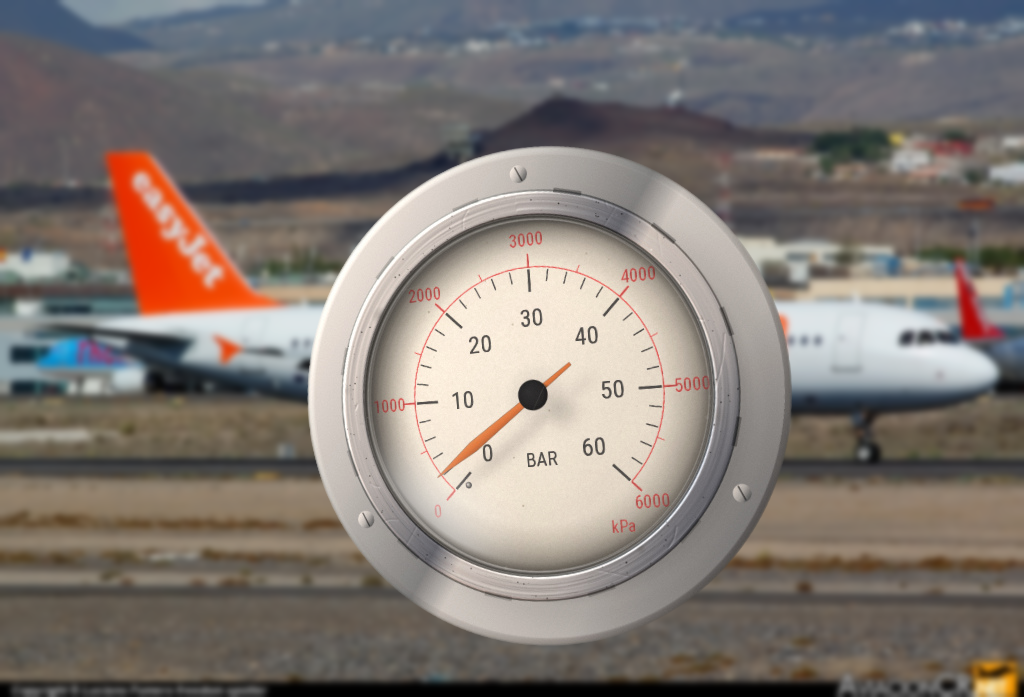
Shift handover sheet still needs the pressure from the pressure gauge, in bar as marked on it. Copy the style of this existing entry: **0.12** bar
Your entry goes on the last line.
**2** bar
